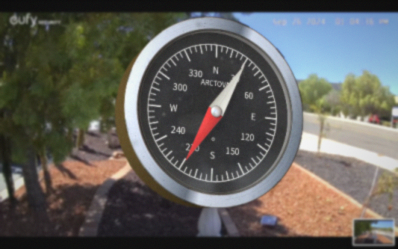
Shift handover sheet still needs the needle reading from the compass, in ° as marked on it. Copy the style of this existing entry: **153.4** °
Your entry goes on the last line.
**210** °
